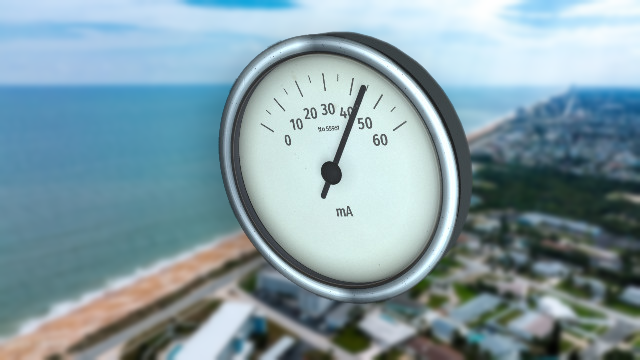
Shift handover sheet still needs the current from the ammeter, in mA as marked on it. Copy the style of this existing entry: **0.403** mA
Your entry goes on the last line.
**45** mA
